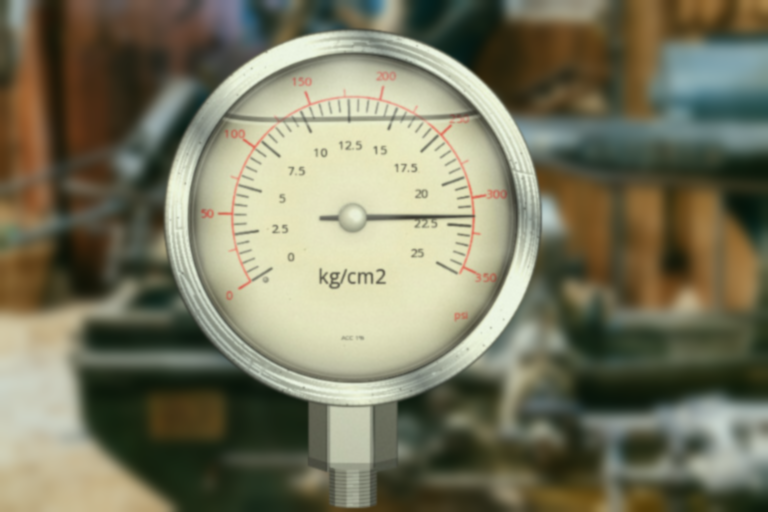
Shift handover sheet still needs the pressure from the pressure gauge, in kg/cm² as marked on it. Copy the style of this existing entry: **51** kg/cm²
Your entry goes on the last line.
**22** kg/cm²
